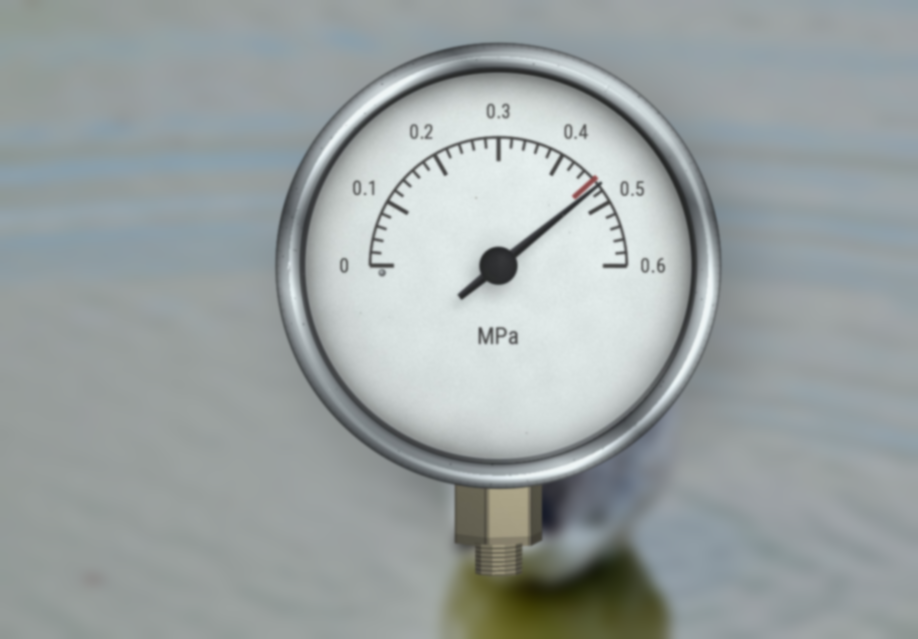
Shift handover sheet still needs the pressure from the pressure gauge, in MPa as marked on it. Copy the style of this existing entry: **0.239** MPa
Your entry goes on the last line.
**0.47** MPa
